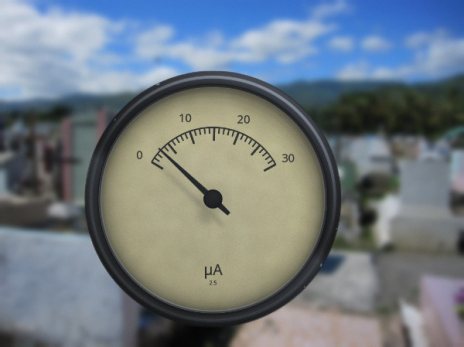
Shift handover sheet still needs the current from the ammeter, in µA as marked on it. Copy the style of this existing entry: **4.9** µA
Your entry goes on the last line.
**3** µA
